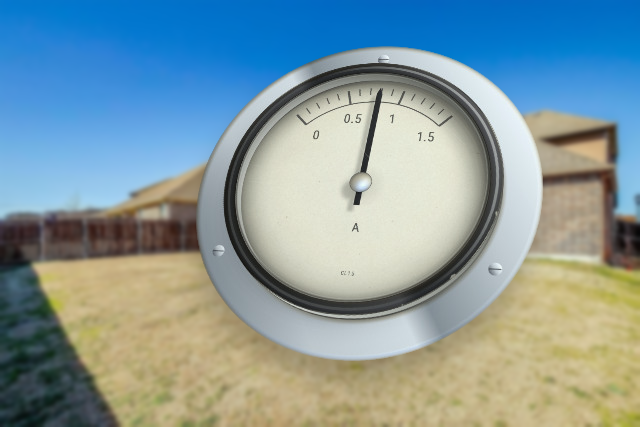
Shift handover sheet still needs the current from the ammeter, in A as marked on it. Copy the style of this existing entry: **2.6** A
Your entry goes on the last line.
**0.8** A
